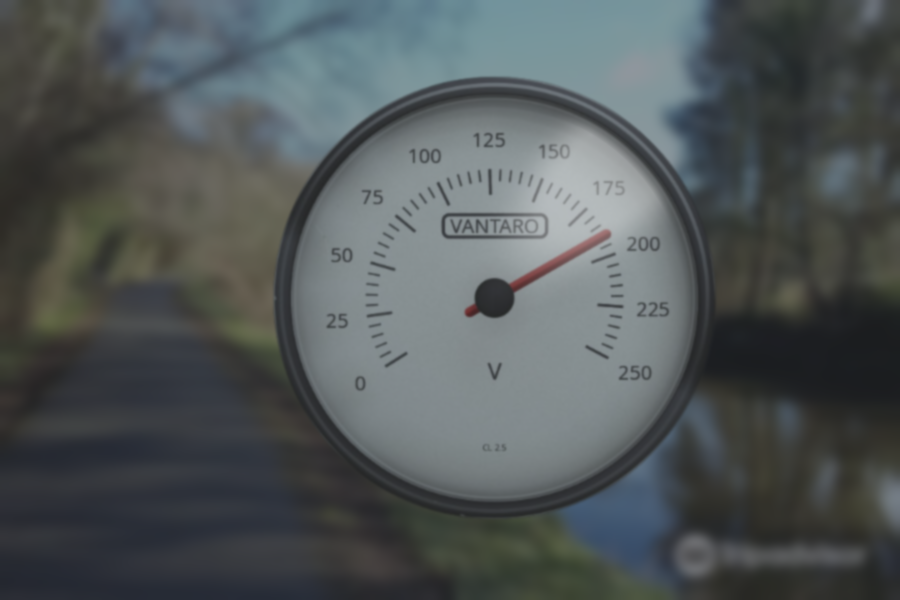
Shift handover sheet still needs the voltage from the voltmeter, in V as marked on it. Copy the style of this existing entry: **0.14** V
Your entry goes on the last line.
**190** V
